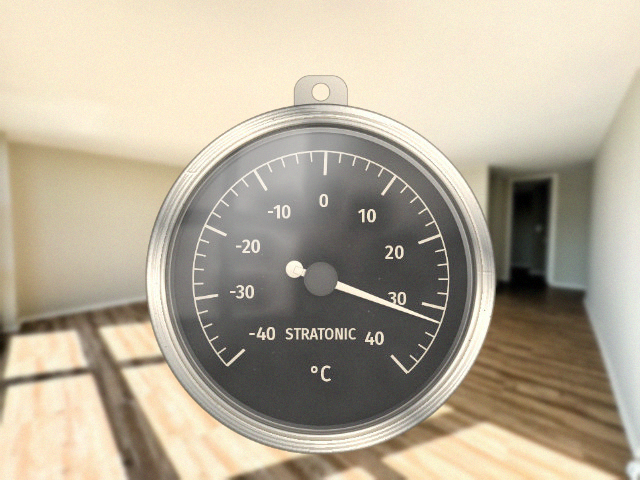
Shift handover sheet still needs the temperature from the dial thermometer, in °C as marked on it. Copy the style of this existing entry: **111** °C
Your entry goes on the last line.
**32** °C
